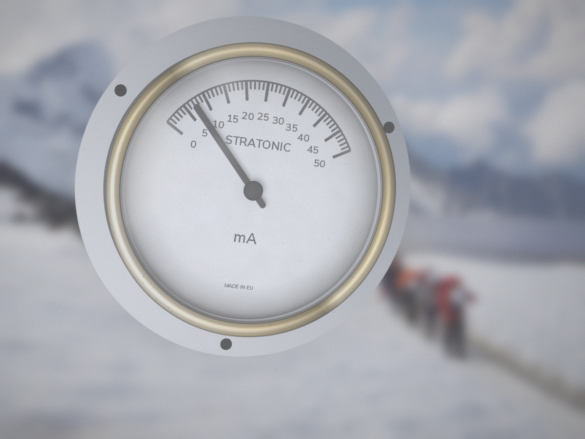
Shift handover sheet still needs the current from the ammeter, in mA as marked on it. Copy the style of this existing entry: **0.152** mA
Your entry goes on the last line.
**7** mA
